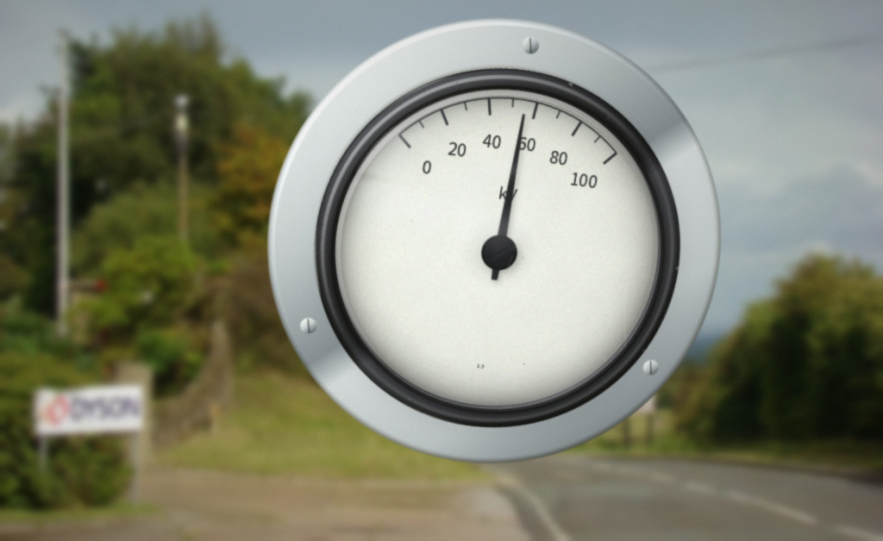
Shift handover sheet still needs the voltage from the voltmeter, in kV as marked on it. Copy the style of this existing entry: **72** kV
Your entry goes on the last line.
**55** kV
